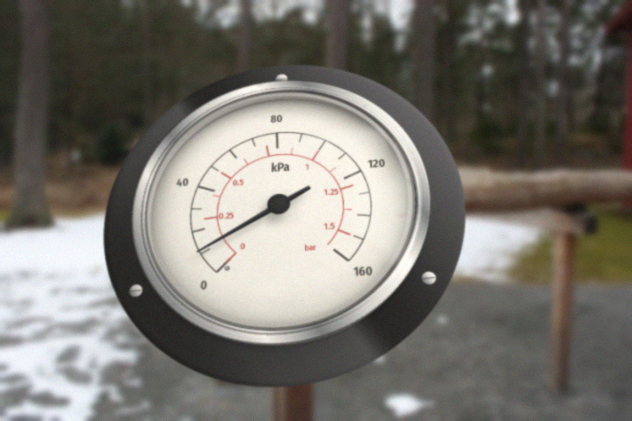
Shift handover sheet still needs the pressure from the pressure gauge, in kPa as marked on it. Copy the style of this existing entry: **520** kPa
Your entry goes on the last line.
**10** kPa
